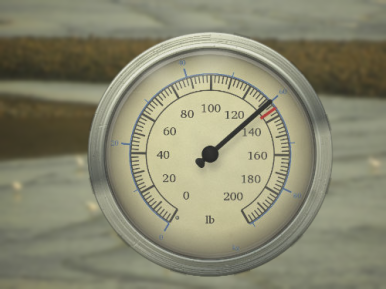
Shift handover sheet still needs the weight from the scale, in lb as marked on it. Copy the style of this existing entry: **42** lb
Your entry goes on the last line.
**132** lb
